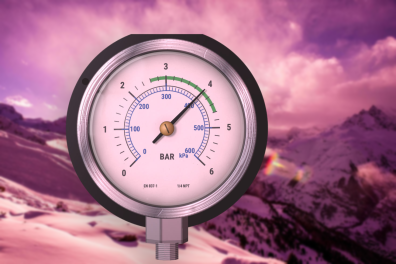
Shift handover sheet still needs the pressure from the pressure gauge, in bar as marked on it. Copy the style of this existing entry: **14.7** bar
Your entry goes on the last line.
**4** bar
